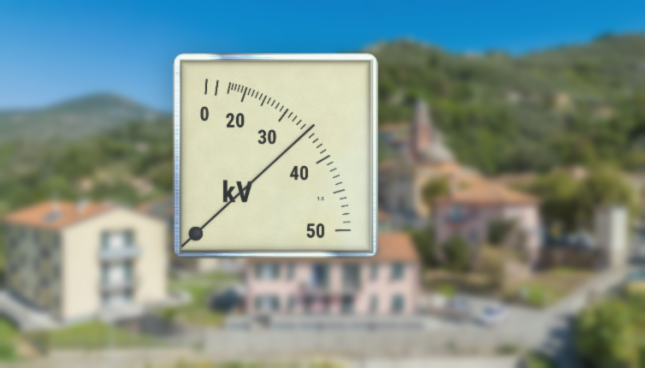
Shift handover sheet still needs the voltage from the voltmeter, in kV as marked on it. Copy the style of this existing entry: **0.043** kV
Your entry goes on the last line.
**35** kV
